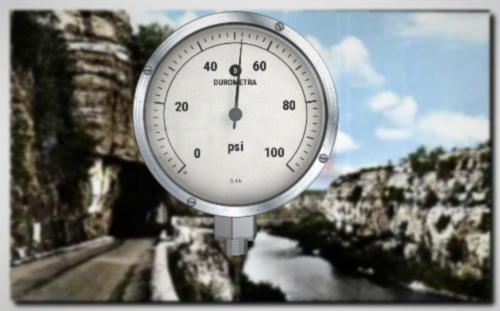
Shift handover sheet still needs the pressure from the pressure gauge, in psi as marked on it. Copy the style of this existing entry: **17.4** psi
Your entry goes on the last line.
**52** psi
